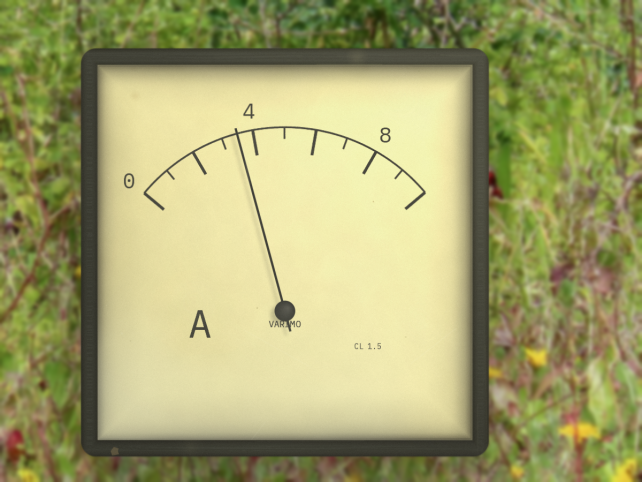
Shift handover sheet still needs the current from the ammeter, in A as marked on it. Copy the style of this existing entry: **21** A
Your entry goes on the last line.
**3.5** A
